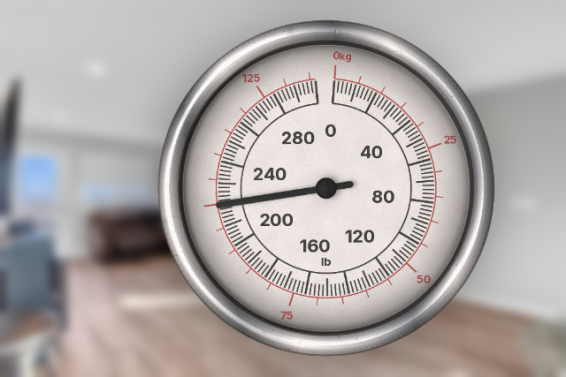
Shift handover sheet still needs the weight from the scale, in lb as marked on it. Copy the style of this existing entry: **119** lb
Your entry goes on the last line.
**220** lb
